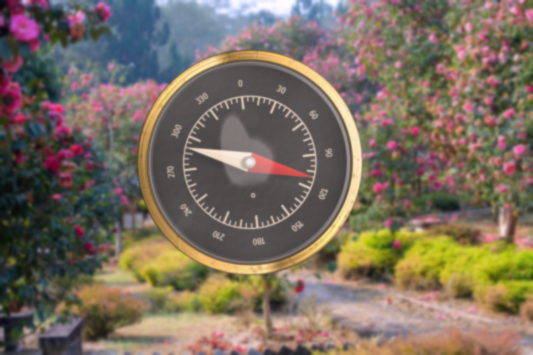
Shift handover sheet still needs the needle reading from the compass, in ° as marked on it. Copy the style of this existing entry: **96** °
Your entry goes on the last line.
**110** °
